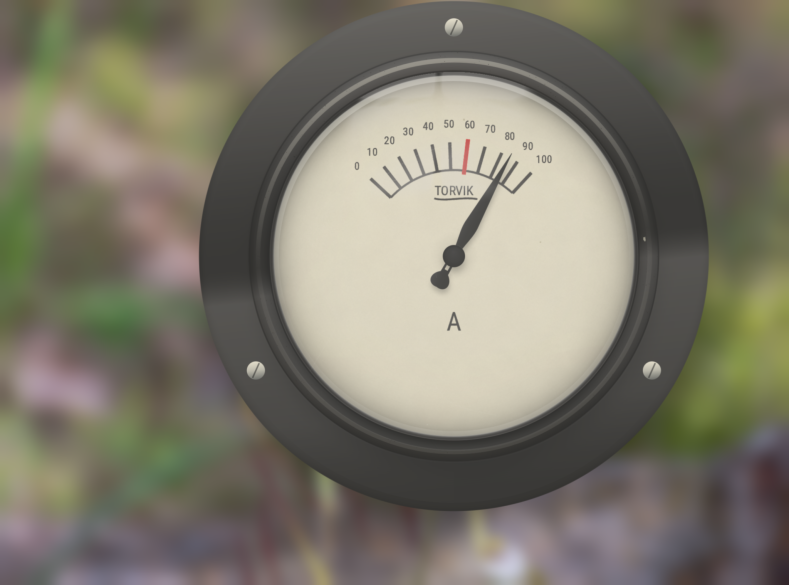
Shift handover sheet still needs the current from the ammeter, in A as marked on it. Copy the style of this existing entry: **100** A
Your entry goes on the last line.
**85** A
